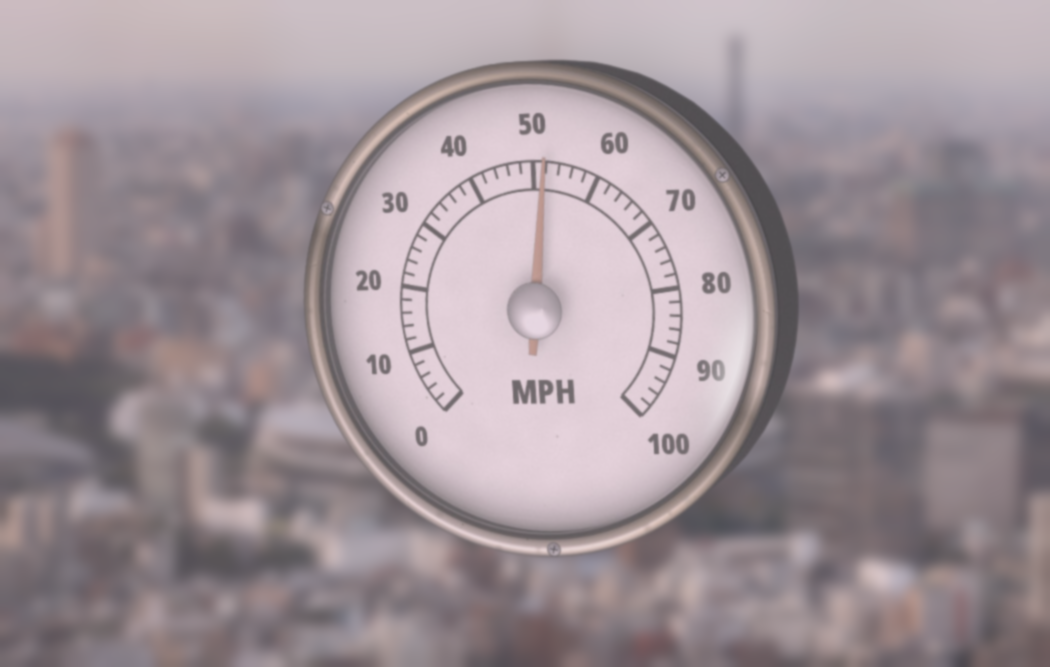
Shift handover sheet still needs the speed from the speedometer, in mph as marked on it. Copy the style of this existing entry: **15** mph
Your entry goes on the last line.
**52** mph
